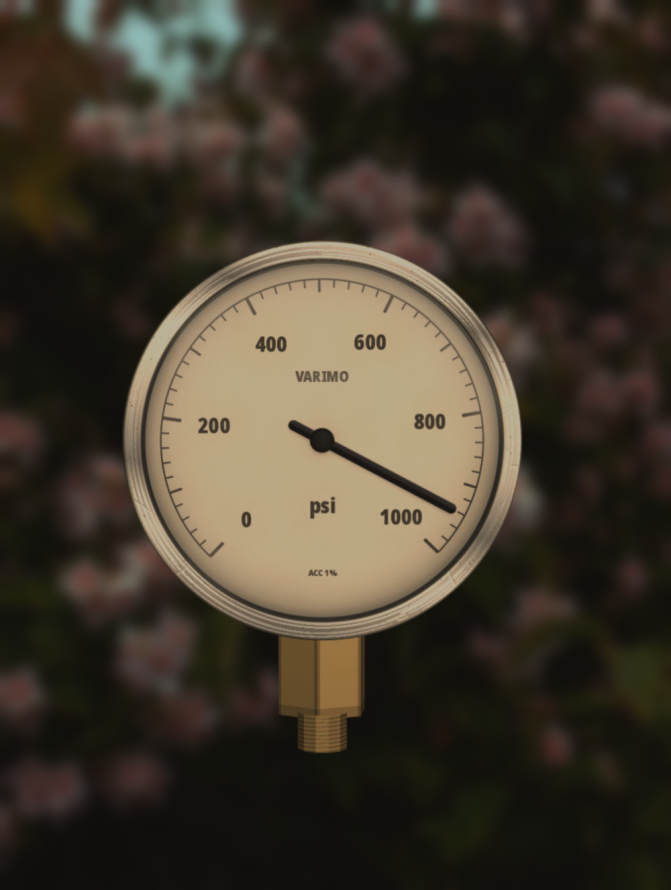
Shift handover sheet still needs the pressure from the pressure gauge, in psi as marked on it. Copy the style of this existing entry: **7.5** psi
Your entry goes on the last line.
**940** psi
